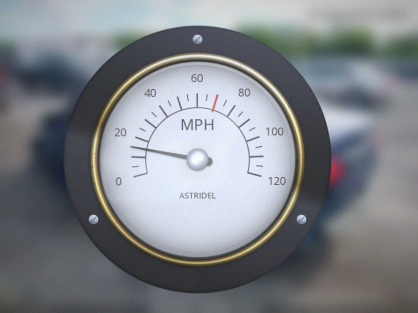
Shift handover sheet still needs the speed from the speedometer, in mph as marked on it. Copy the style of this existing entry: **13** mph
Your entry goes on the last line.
**15** mph
